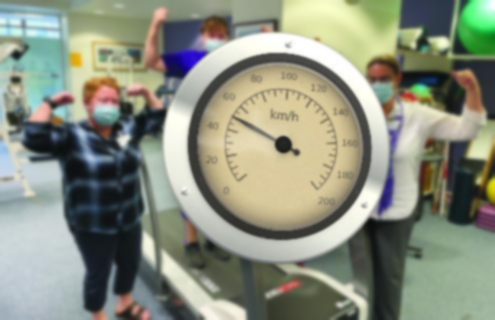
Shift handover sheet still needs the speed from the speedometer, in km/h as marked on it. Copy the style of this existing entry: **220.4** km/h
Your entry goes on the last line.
**50** km/h
